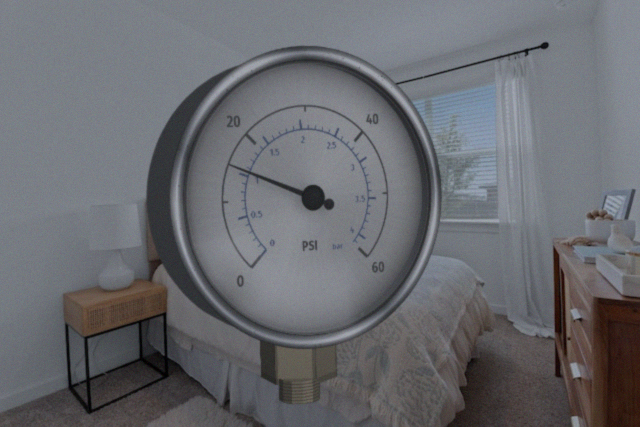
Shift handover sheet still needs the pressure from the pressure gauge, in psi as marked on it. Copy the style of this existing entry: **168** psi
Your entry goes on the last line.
**15** psi
